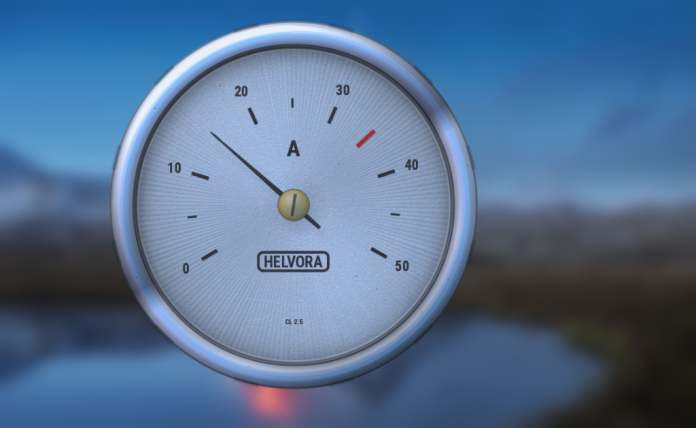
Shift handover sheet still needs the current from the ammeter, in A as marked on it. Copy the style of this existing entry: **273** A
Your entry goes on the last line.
**15** A
